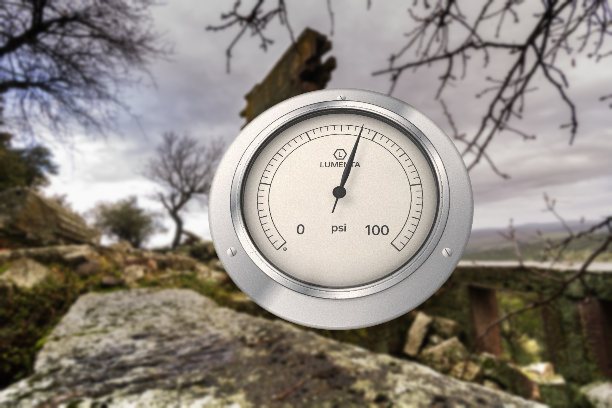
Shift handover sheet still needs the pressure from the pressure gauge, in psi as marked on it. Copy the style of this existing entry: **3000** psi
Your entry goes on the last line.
**56** psi
